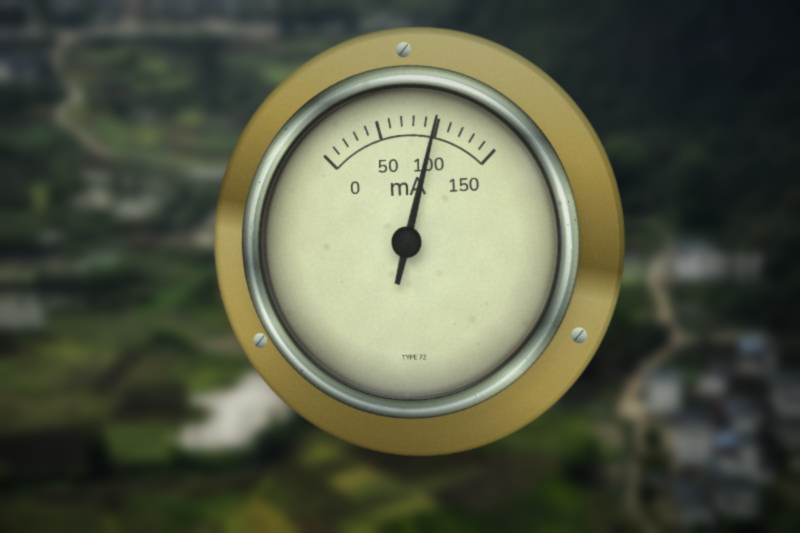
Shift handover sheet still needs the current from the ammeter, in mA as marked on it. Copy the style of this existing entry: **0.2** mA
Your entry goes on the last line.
**100** mA
